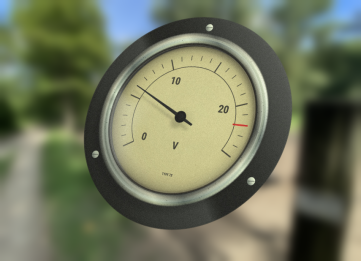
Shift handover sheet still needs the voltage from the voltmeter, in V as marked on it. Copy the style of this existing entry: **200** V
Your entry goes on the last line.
**6** V
